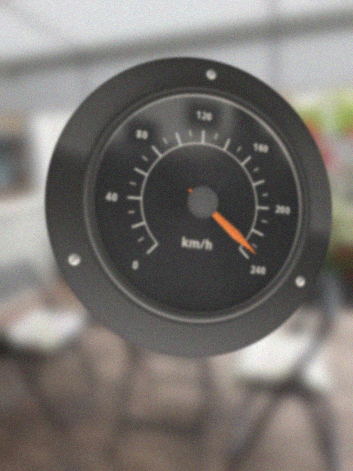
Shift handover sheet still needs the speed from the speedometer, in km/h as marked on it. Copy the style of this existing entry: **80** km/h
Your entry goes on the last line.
**235** km/h
